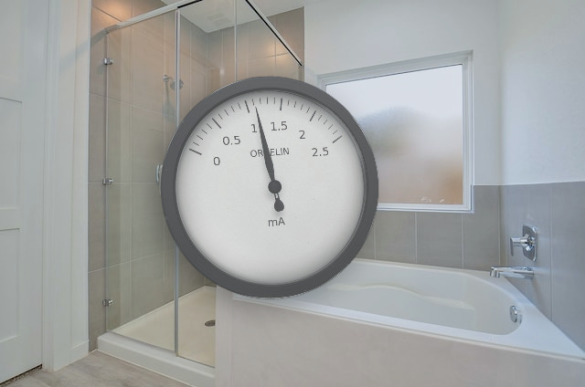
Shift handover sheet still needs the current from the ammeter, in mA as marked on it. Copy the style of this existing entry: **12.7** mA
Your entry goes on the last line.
**1.1** mA
